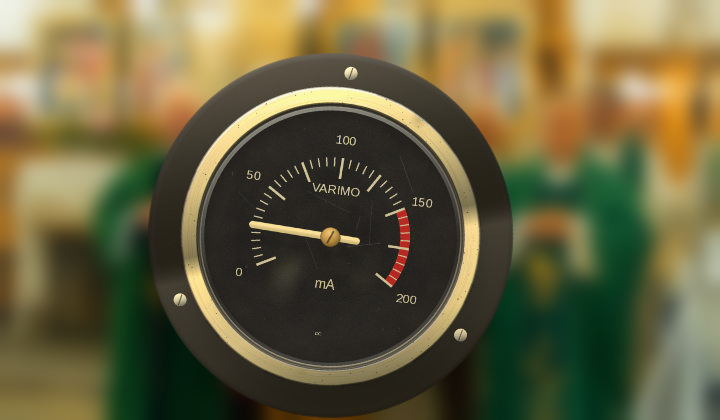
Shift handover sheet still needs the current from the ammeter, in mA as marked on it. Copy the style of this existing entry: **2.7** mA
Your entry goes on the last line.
**25** mA
